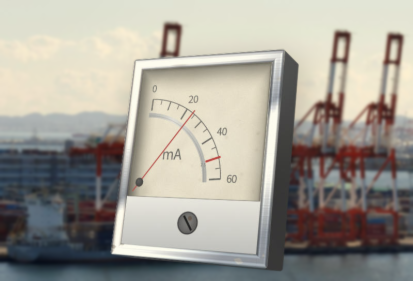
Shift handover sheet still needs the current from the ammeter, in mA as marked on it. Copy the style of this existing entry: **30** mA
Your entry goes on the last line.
**25** mA
